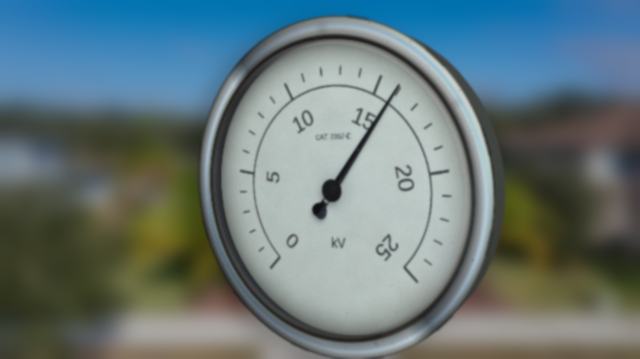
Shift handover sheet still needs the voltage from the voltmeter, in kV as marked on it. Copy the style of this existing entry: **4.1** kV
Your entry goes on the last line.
**16** kV
